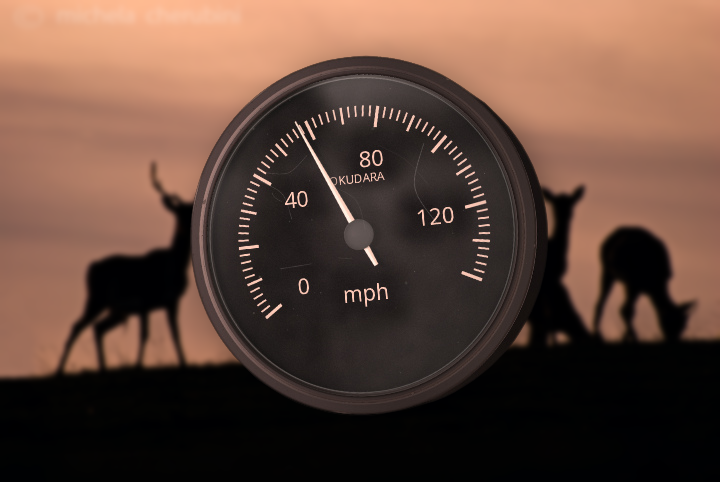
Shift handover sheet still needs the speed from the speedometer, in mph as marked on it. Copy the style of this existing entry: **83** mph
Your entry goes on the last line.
**58** mph
